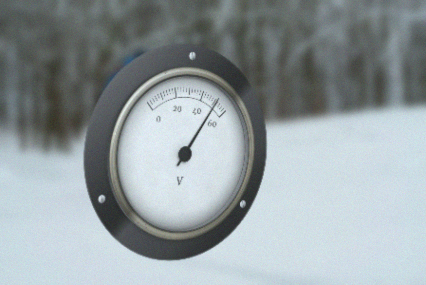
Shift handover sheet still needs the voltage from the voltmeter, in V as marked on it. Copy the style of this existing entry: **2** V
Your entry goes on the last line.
**50** V
